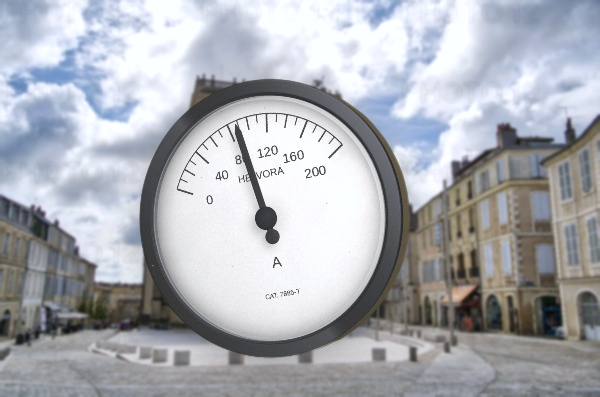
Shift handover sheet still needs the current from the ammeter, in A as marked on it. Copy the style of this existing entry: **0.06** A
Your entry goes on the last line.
**90** A
